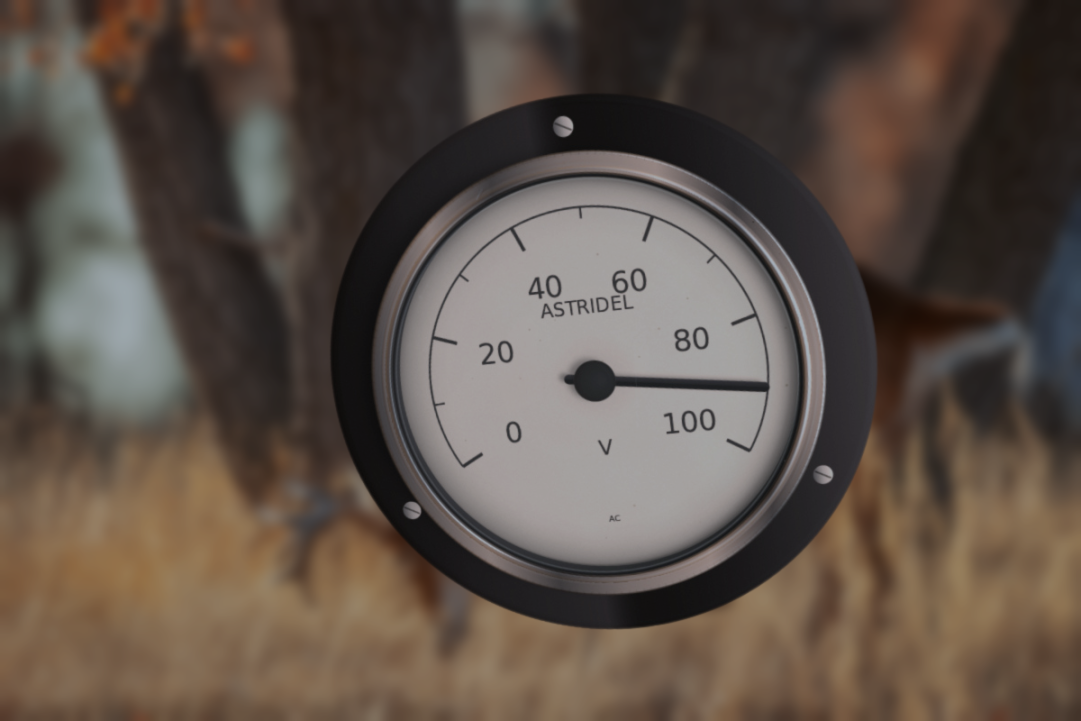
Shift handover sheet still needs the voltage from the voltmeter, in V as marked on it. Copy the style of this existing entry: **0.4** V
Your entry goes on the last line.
**90** V
